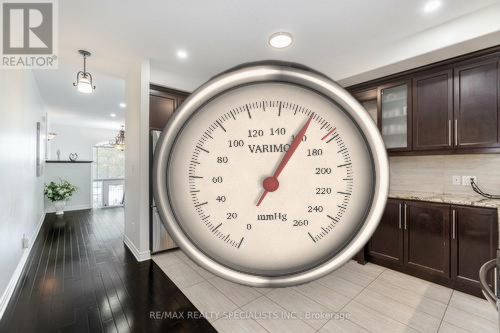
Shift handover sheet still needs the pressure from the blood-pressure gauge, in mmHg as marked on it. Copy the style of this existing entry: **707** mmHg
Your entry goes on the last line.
**160** mmHg
